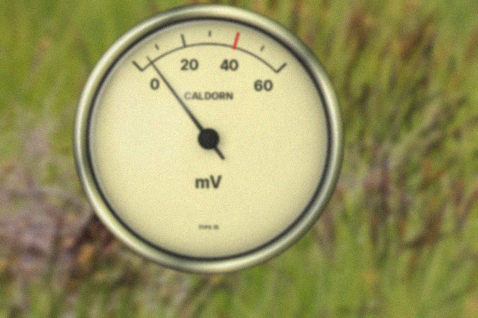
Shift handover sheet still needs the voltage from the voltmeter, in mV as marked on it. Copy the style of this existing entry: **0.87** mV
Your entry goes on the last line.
**5** mV
